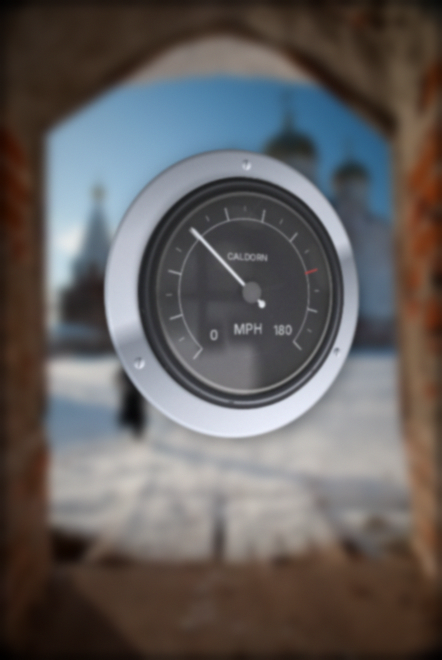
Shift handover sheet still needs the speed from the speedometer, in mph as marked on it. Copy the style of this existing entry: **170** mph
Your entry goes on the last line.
**60** mph
